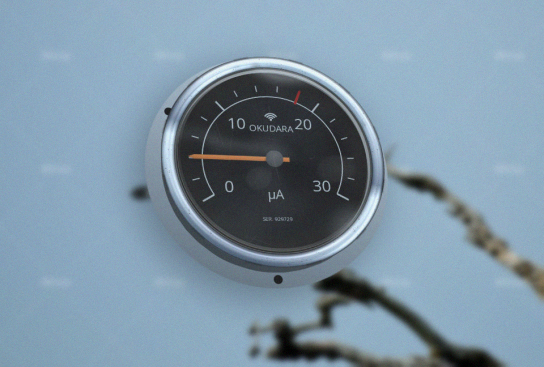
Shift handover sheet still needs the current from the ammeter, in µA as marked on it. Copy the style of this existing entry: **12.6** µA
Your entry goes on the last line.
**4** µA
